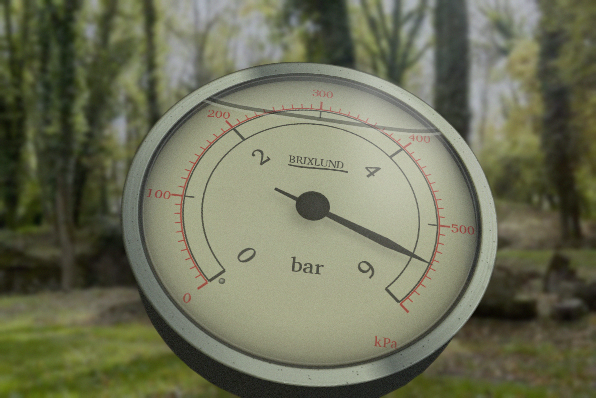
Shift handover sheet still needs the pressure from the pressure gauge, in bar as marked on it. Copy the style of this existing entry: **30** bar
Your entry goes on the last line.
**5.5** bar
